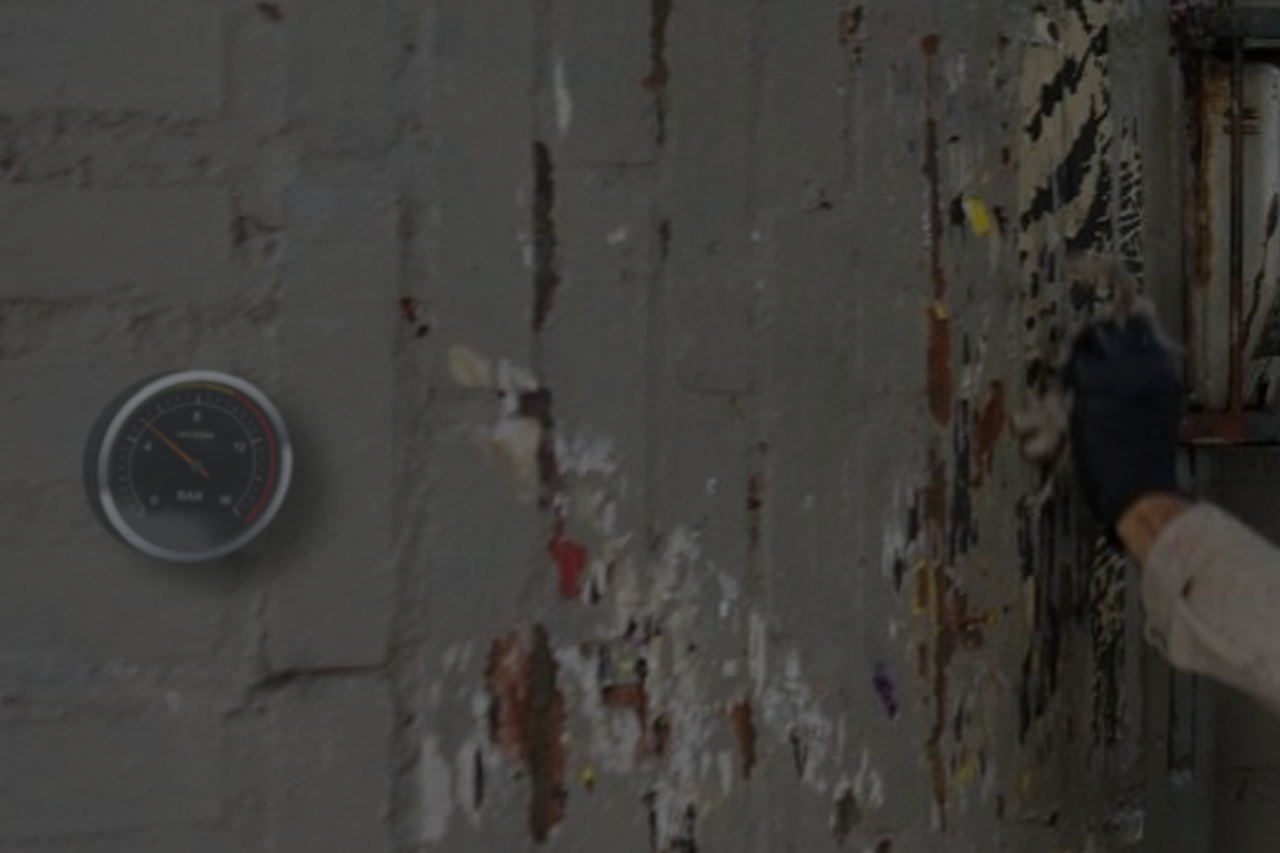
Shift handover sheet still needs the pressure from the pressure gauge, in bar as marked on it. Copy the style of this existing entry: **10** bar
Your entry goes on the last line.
**5** bar
